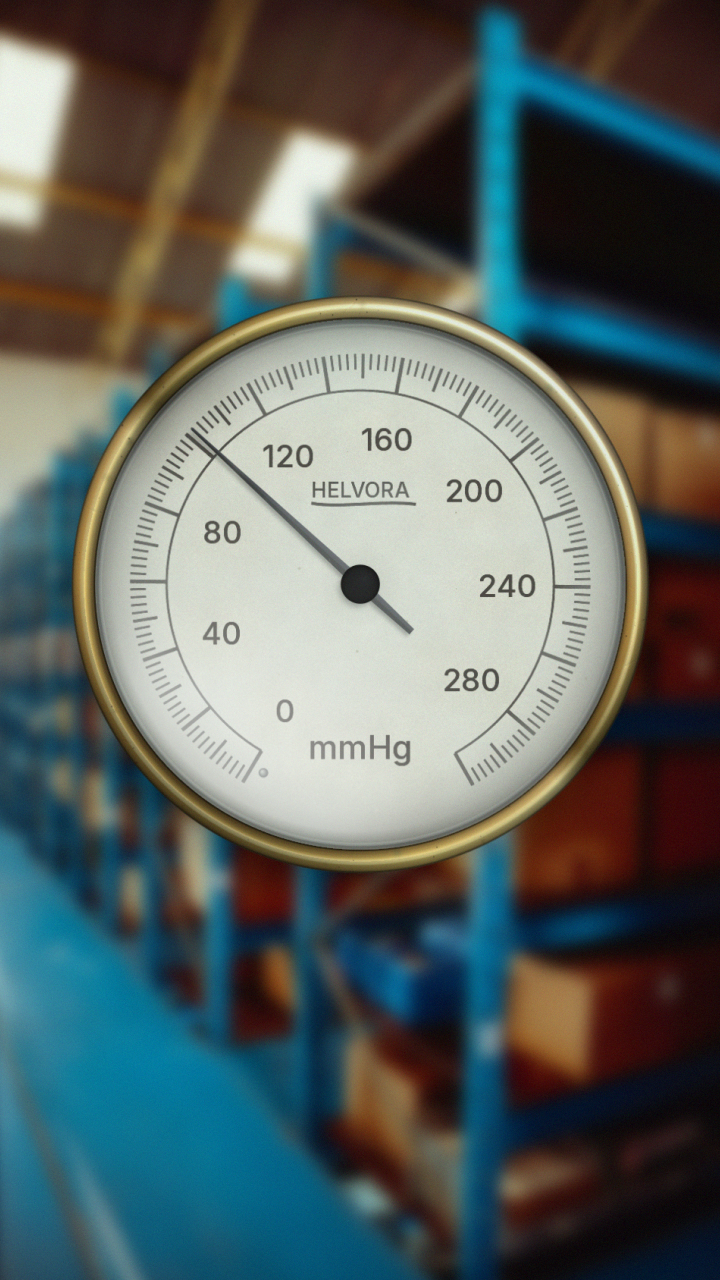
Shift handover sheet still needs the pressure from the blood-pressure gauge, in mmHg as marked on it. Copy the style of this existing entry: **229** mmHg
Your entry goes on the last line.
**102** mmHg
